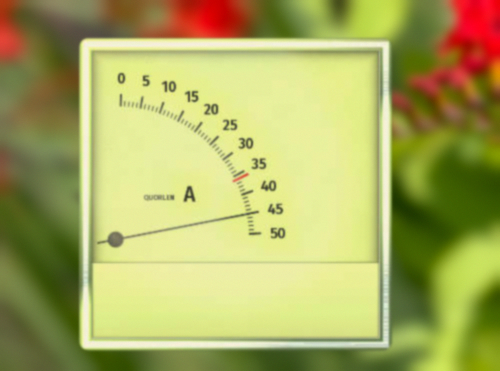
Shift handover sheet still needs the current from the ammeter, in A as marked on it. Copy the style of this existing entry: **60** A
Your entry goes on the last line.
**45** A
